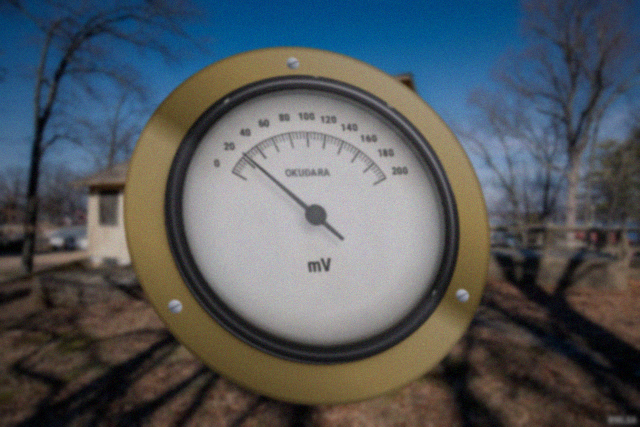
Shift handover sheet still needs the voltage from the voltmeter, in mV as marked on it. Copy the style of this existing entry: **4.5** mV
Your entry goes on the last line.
**20** mV
